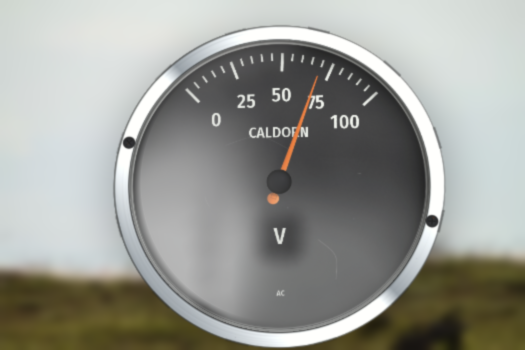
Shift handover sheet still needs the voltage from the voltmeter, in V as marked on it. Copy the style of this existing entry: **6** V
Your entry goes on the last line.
**70** V
